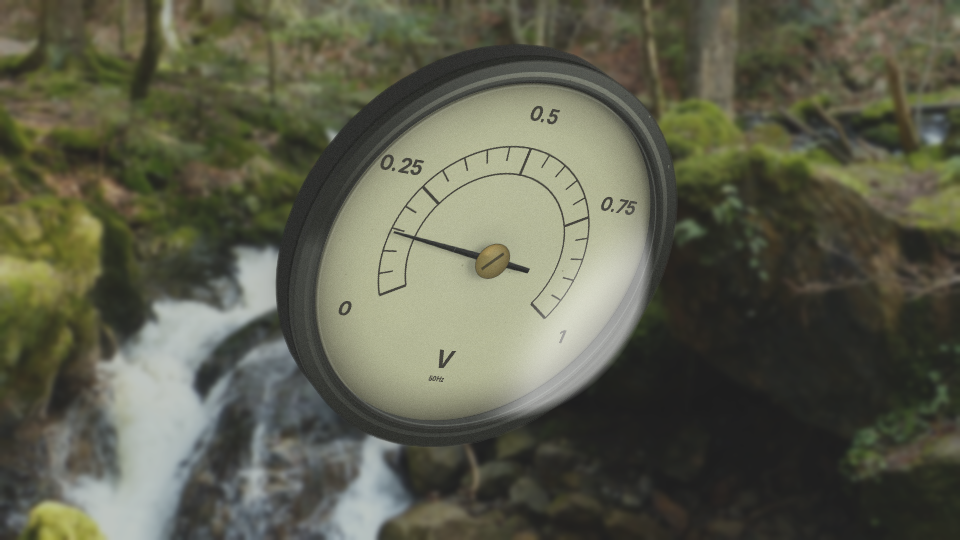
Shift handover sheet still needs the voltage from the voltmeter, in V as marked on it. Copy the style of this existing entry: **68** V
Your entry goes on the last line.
**0.15** V
